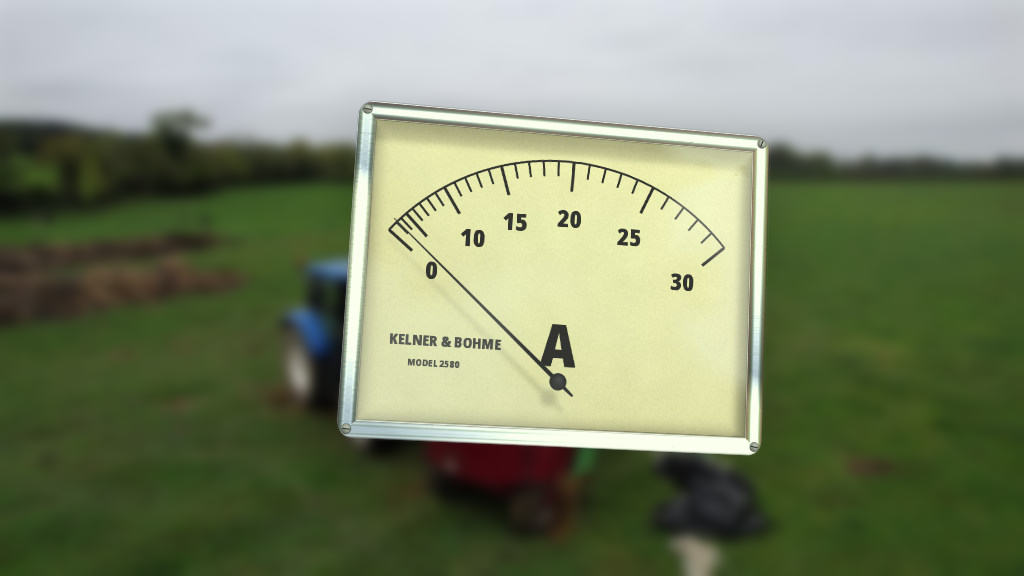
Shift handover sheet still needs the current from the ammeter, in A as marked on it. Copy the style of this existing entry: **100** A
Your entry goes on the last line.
**3** A
